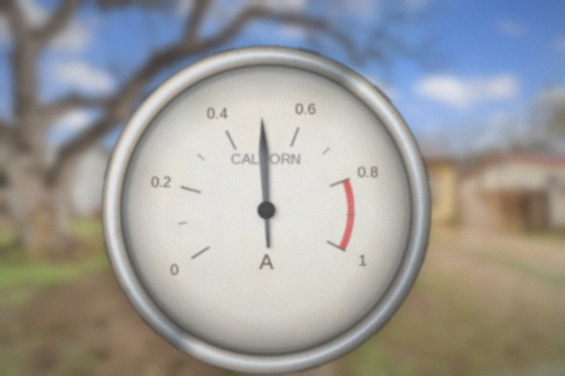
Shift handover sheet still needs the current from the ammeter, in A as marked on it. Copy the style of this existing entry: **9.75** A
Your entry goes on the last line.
**0.5** A
